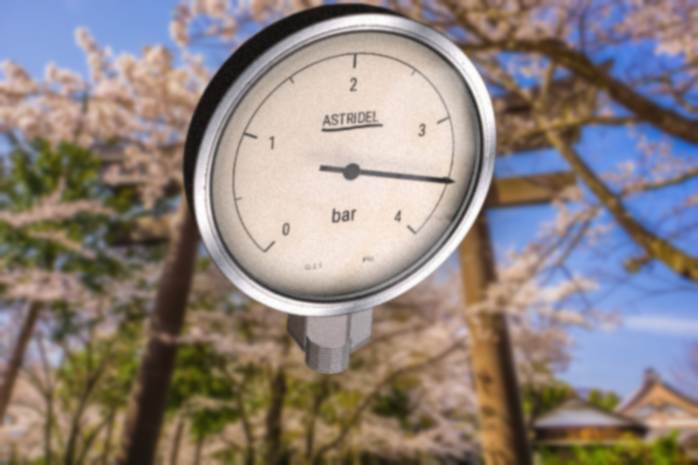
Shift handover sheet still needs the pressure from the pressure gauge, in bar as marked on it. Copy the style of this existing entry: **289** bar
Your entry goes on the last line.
**3.5** bar
